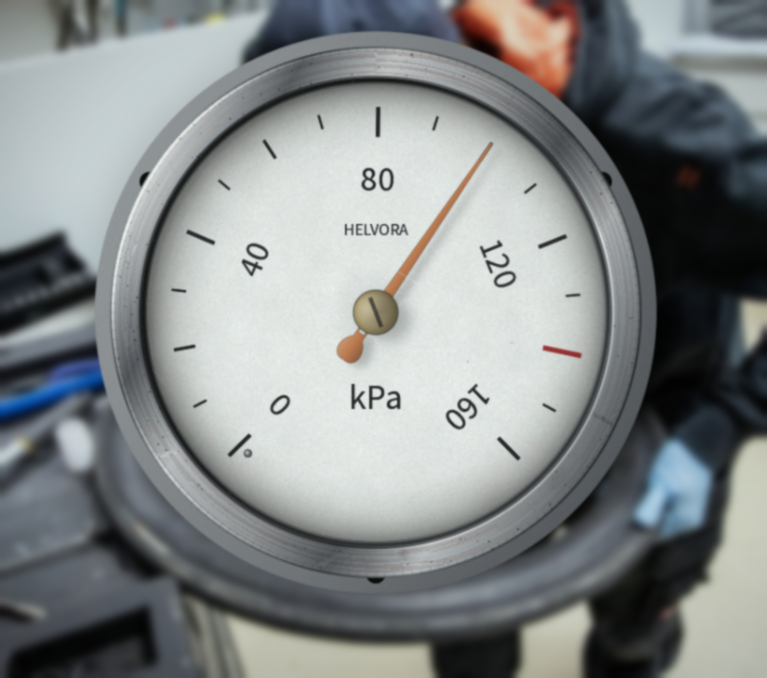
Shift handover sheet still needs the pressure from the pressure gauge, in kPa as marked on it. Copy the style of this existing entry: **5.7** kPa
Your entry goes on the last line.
**100** kPa
